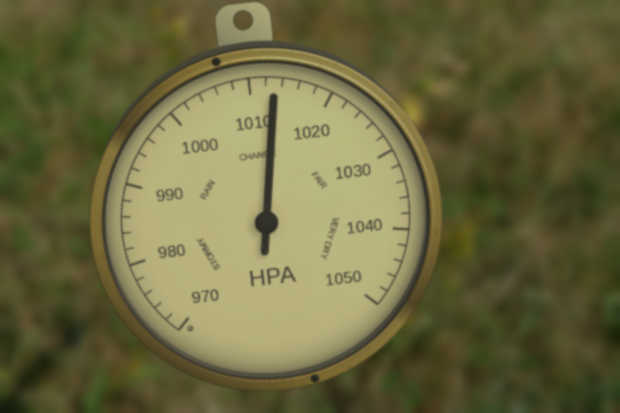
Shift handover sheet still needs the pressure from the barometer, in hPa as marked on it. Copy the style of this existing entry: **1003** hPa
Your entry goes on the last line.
**1013** hPa
